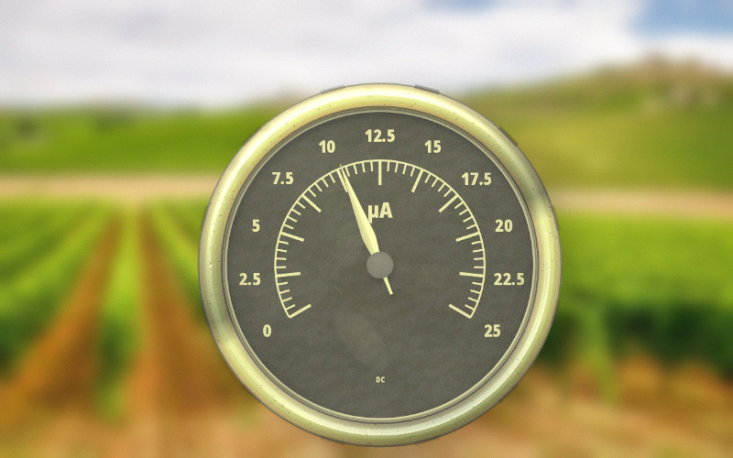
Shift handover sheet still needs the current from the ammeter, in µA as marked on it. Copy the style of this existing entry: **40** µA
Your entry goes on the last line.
**10.25** µA
